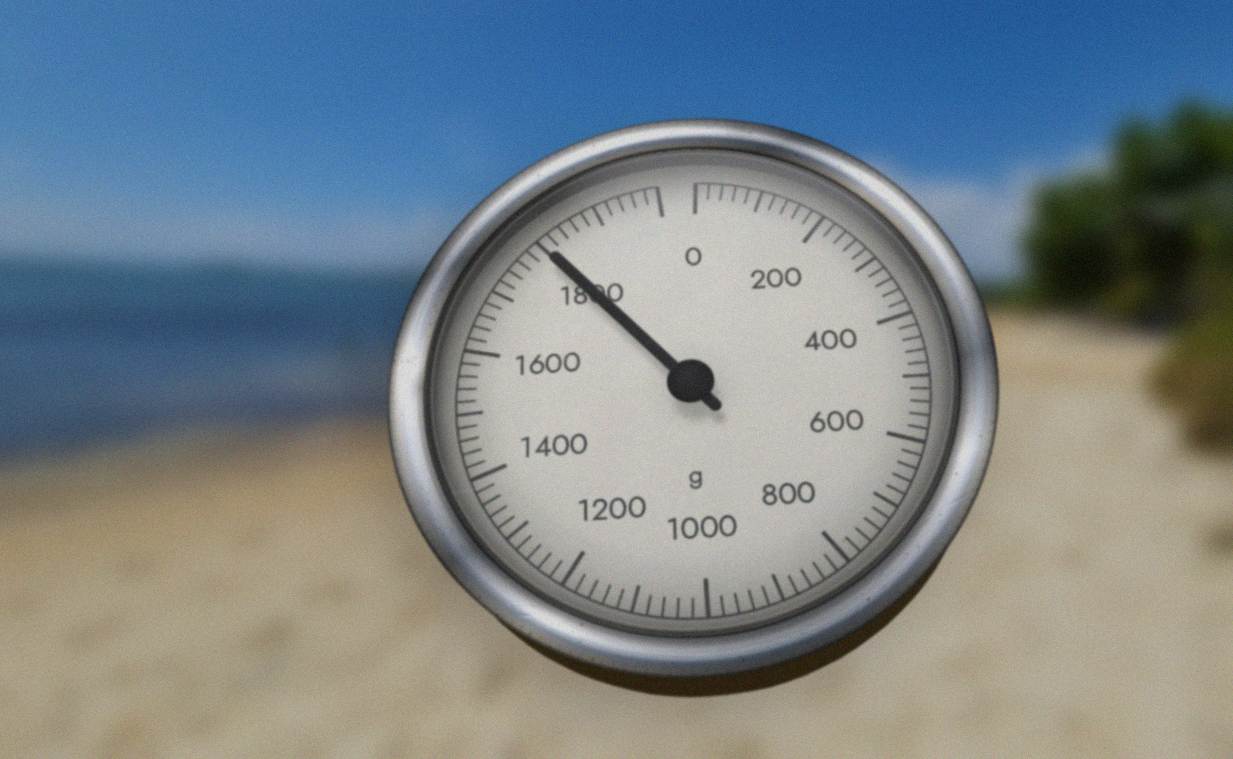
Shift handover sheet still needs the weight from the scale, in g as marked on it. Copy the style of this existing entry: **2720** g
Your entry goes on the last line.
**1800** g
